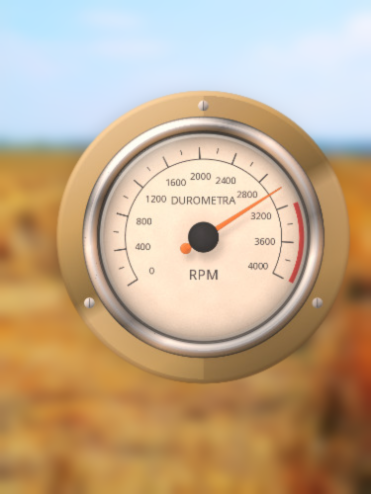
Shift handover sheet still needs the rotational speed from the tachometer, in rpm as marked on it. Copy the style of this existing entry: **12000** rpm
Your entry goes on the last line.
**3000** rpm
